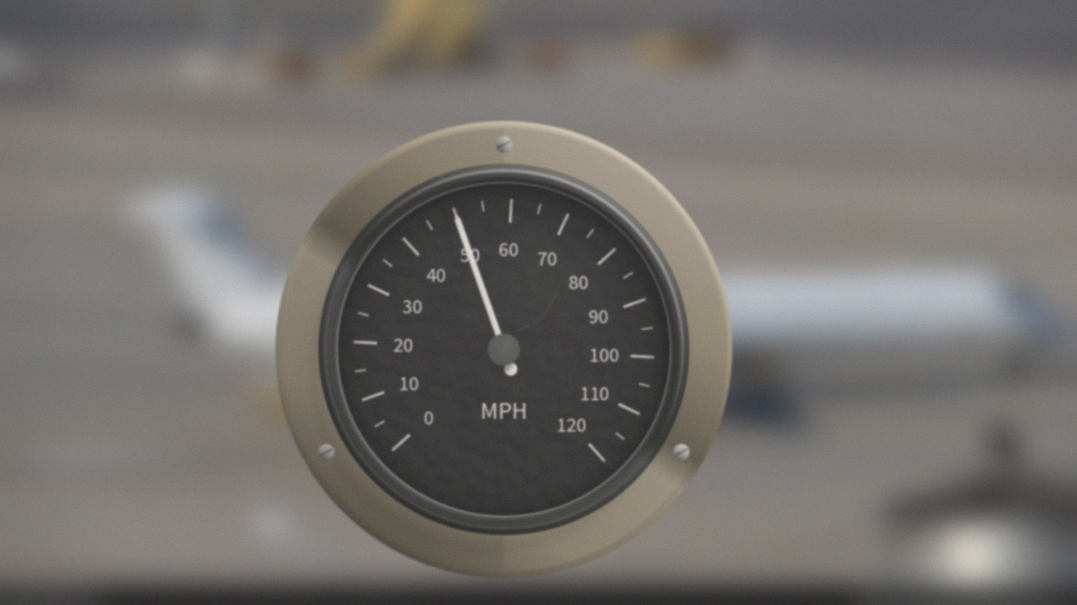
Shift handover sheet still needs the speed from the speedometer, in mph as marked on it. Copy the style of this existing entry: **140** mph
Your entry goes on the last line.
**50** mph
